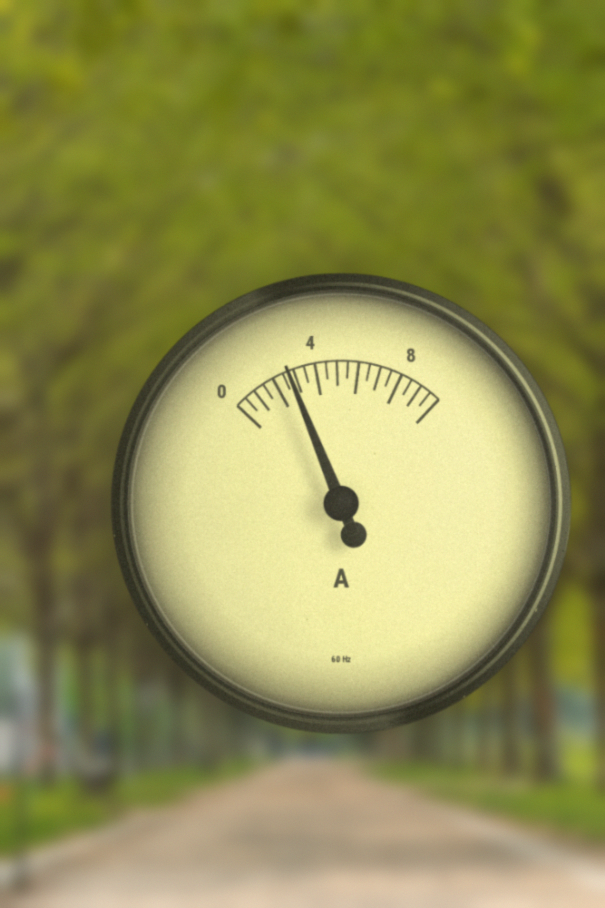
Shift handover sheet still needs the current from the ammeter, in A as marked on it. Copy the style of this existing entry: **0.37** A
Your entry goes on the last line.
**2.75** A
